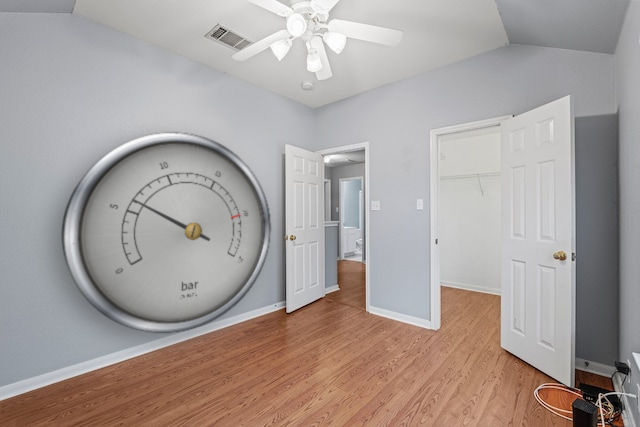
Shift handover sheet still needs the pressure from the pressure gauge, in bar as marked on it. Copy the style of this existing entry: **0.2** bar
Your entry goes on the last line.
**6** bar
